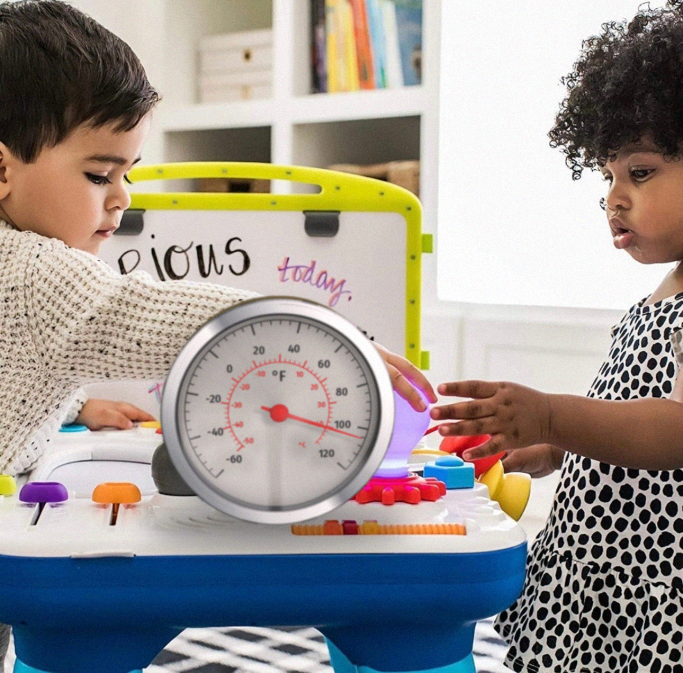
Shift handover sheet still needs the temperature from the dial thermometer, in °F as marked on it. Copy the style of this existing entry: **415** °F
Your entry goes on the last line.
**104** °F
